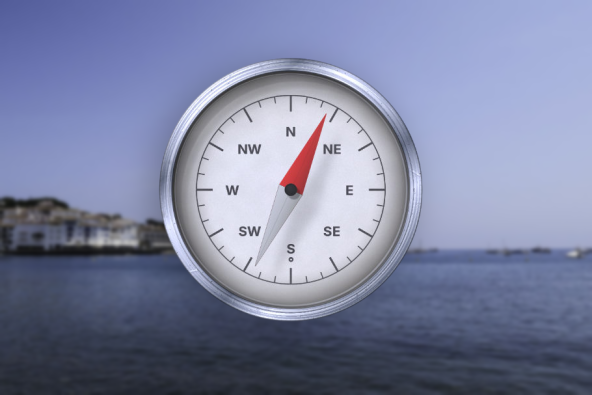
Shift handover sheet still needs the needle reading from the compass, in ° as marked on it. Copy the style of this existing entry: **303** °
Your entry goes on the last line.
**25** °
